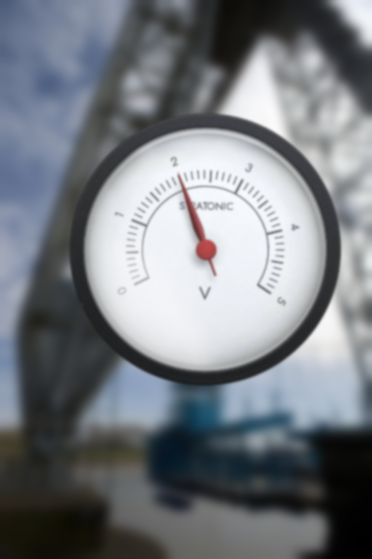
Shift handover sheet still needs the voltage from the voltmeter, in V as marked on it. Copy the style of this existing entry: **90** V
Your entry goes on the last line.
**2** V
